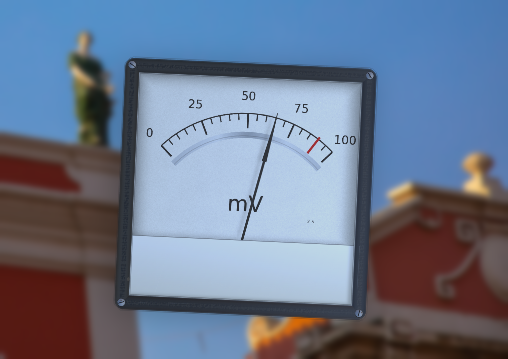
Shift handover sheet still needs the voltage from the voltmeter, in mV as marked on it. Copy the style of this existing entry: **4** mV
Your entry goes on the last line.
**65** mV
